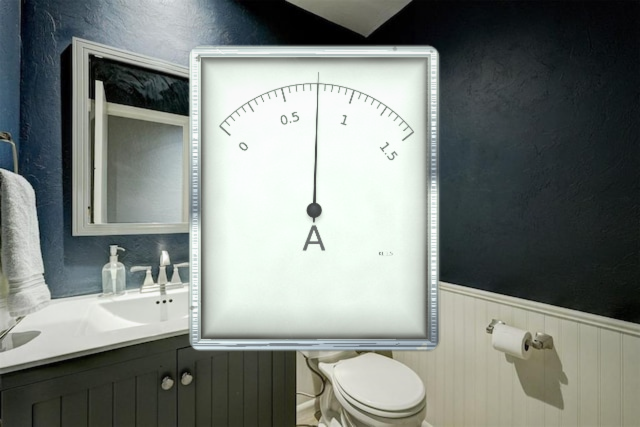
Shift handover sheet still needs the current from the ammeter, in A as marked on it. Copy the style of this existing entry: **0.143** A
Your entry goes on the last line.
**0.75** A
